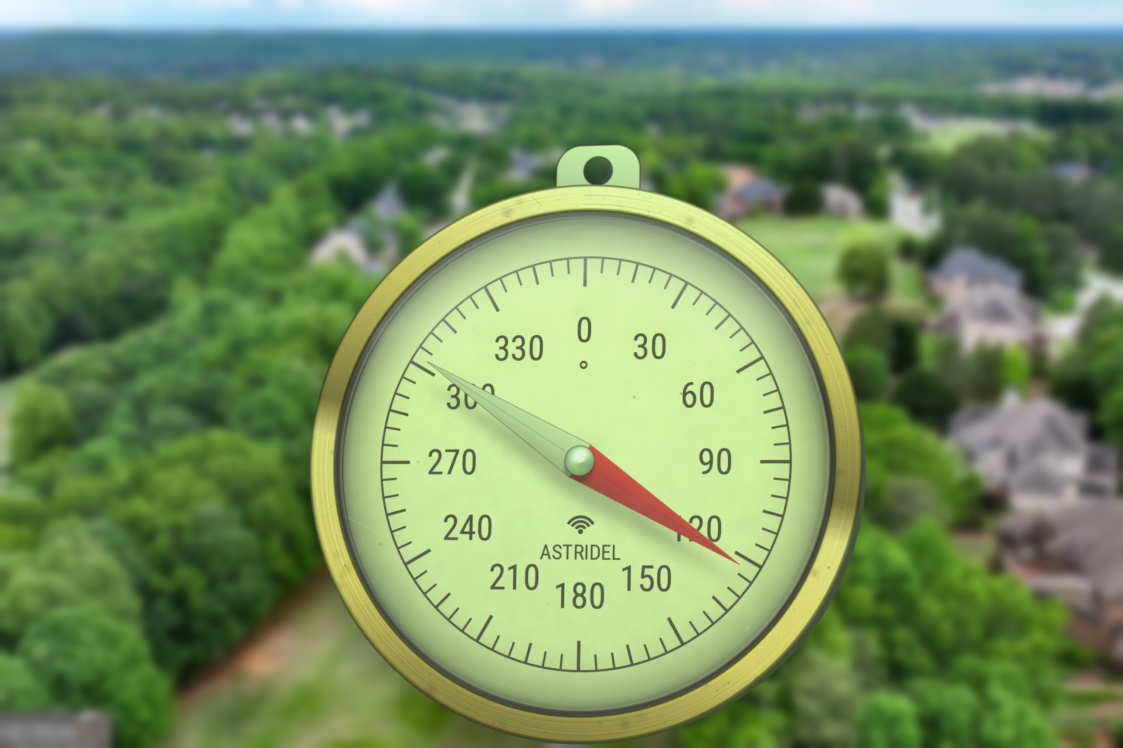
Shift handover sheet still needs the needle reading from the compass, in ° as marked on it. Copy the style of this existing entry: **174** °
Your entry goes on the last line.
**122.5** °
